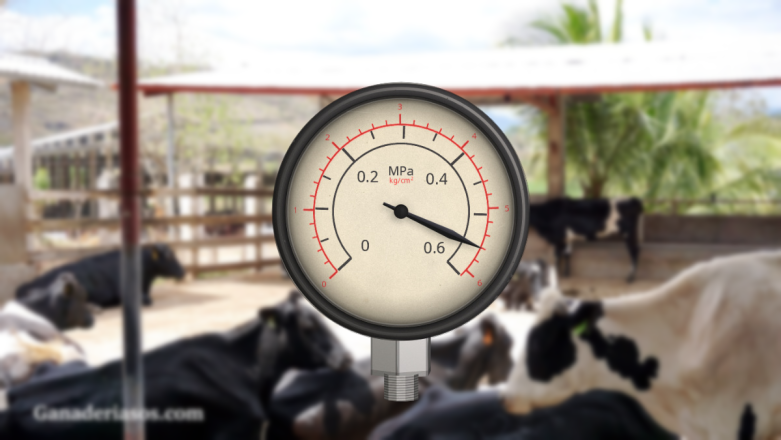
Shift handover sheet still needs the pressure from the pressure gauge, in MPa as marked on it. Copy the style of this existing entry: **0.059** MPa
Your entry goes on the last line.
**0.55** MPa
